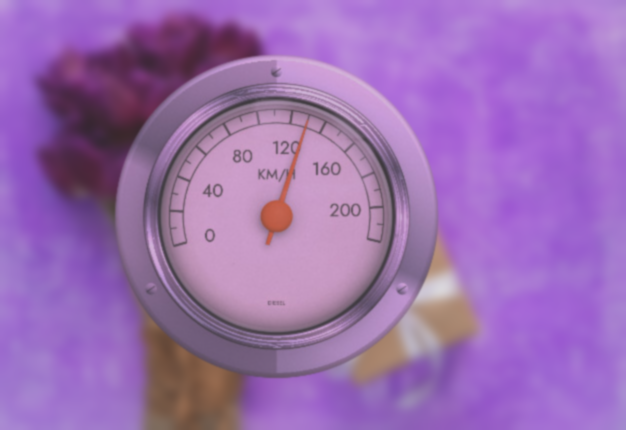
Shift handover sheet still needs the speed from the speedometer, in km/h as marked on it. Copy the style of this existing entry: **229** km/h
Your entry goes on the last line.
**130** km/h
